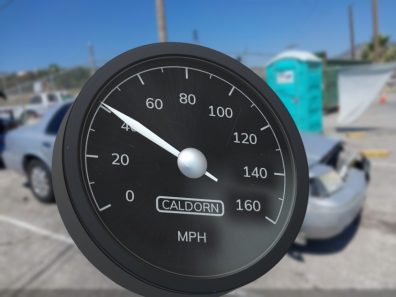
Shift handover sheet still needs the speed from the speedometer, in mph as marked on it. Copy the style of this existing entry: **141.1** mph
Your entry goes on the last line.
**40** mph
